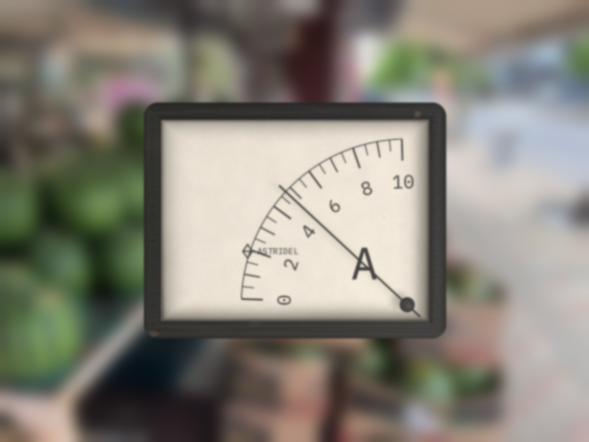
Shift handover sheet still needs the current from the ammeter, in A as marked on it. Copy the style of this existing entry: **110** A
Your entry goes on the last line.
**4.75** A
